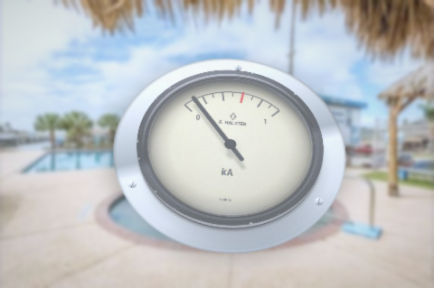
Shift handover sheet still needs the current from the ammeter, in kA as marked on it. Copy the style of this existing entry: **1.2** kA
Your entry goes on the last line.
**0.1** kA
